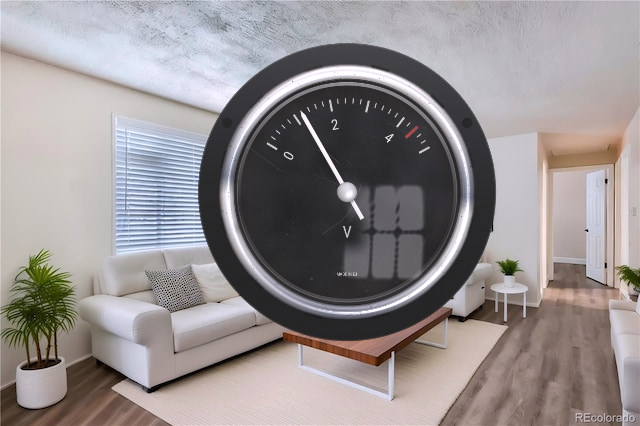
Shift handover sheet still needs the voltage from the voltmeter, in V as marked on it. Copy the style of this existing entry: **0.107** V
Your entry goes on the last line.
**1.2** V
